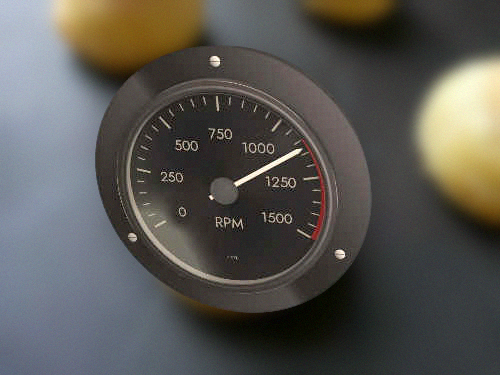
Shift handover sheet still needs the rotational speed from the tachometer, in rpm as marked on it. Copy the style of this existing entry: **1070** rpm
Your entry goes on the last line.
**1125** rpm
